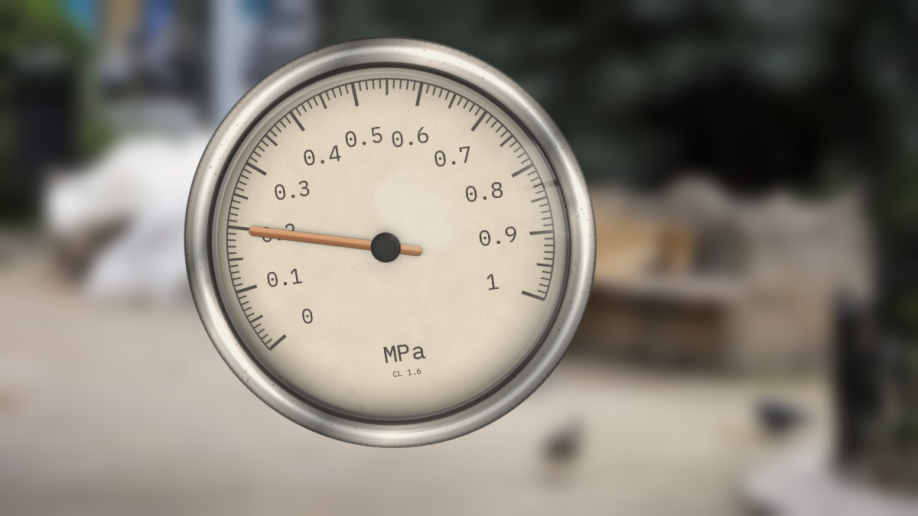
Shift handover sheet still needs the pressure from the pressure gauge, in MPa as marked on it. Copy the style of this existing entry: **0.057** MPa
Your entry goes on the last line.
**0.2** MPa
